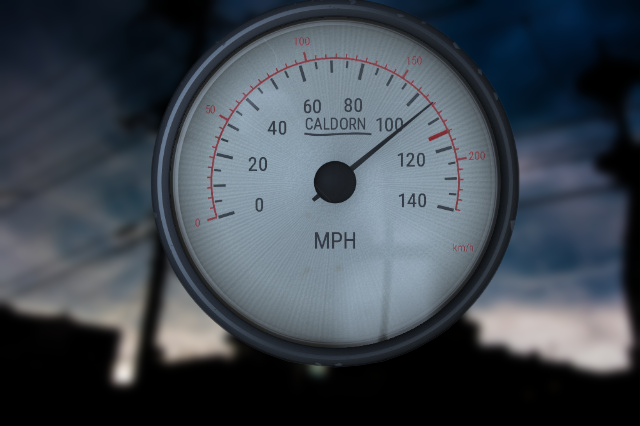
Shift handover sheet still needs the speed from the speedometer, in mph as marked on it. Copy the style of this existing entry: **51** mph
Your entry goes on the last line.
**105** mph
